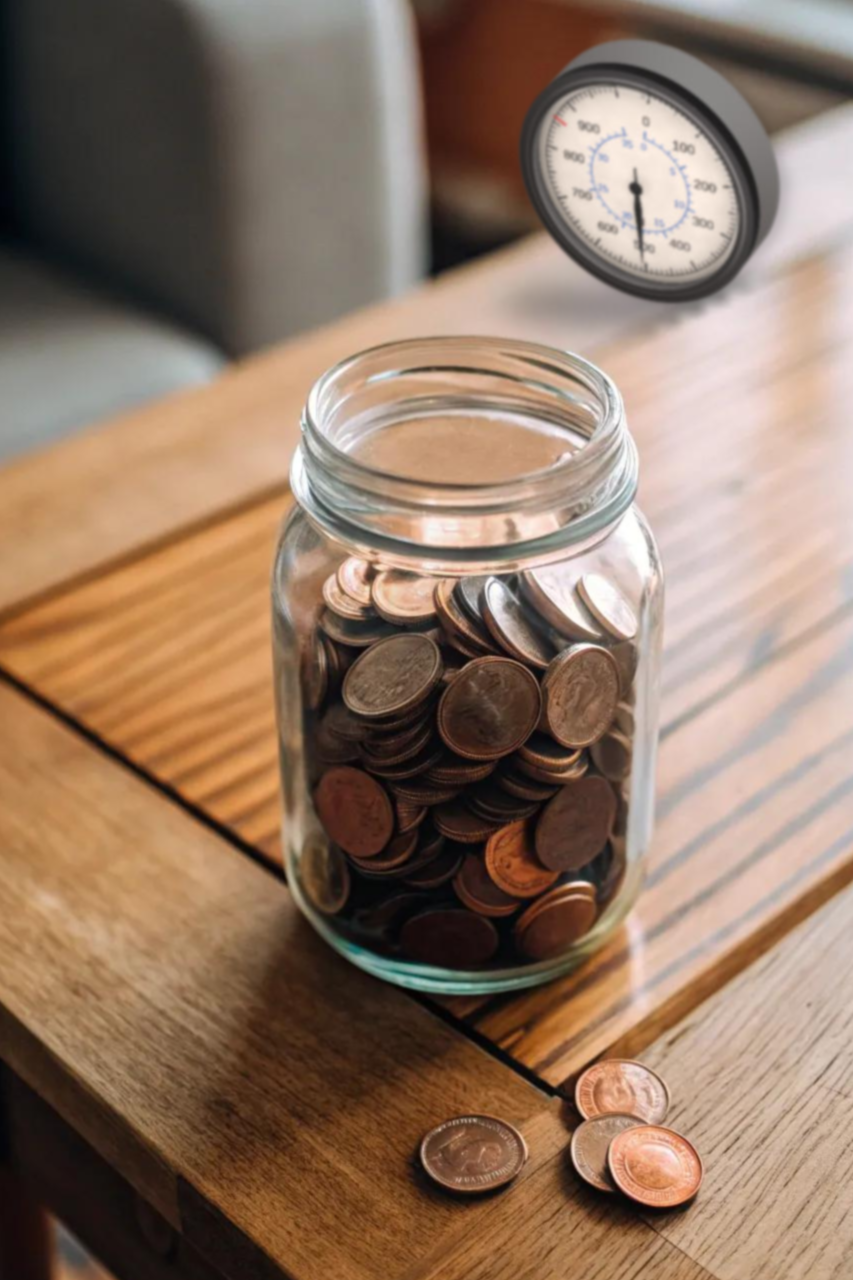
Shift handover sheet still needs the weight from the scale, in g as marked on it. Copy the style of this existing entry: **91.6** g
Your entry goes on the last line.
**500** g
